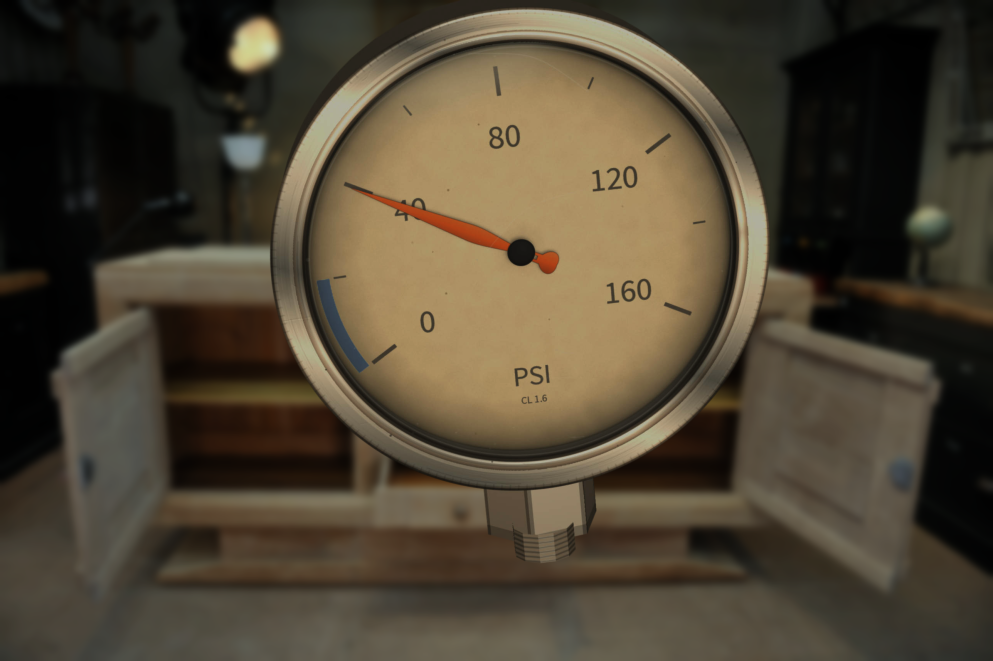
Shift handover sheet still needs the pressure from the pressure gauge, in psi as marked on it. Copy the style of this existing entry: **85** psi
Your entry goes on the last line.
**40** psi
